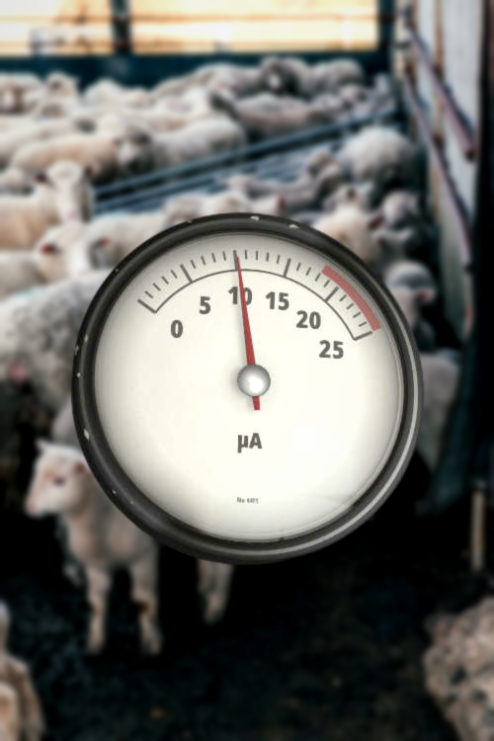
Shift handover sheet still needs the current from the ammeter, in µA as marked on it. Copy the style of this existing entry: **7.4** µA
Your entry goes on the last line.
**10** µA
